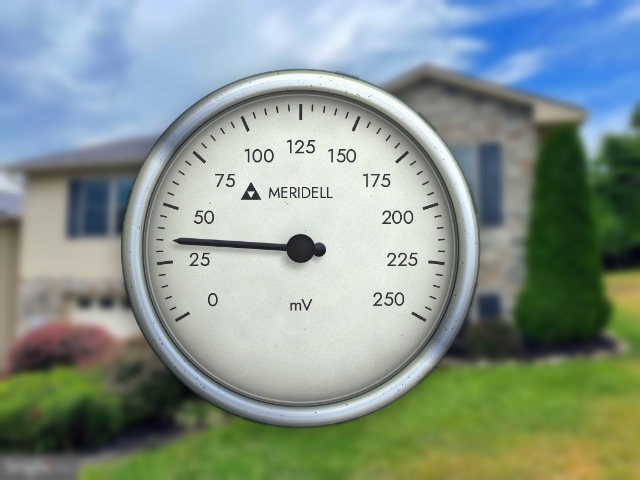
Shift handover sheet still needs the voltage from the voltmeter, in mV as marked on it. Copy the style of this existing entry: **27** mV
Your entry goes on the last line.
**35** mV
